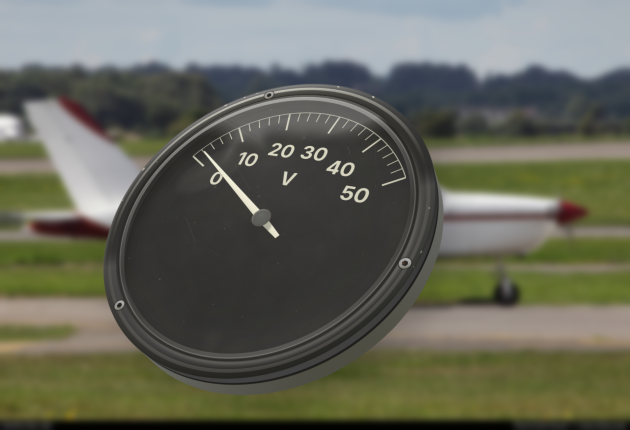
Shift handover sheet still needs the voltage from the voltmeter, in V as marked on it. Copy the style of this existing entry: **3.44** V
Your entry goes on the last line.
**2** V
